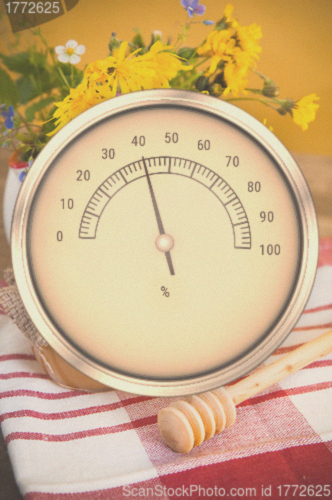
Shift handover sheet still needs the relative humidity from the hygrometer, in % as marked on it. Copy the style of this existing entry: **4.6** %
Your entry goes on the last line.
**40** %
